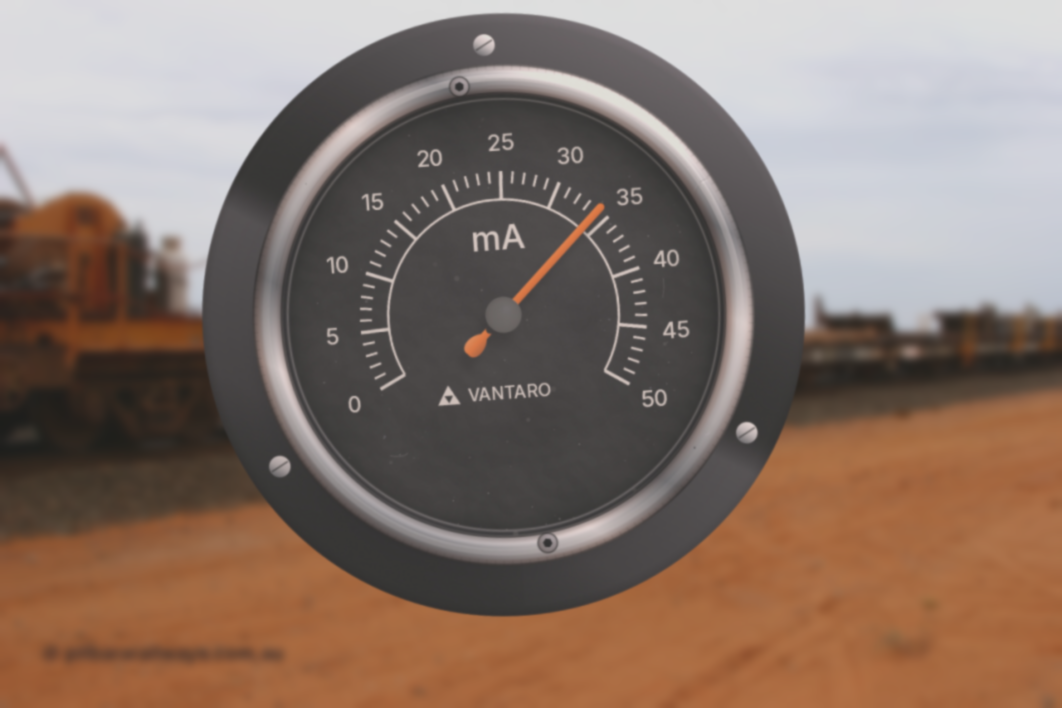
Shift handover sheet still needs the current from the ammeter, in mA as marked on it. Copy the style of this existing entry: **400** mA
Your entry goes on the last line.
**34** mA
